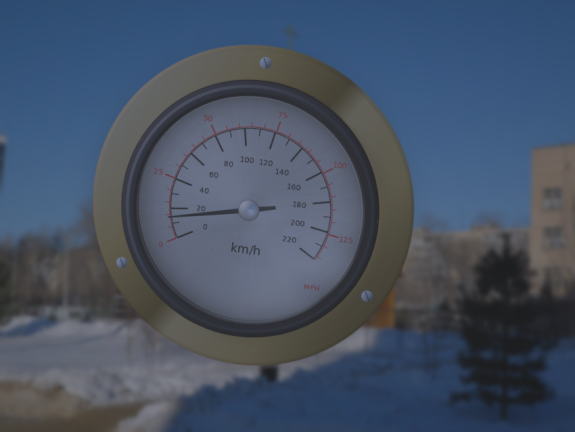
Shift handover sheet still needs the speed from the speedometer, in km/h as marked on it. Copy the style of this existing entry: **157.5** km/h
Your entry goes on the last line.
**15** km/h
